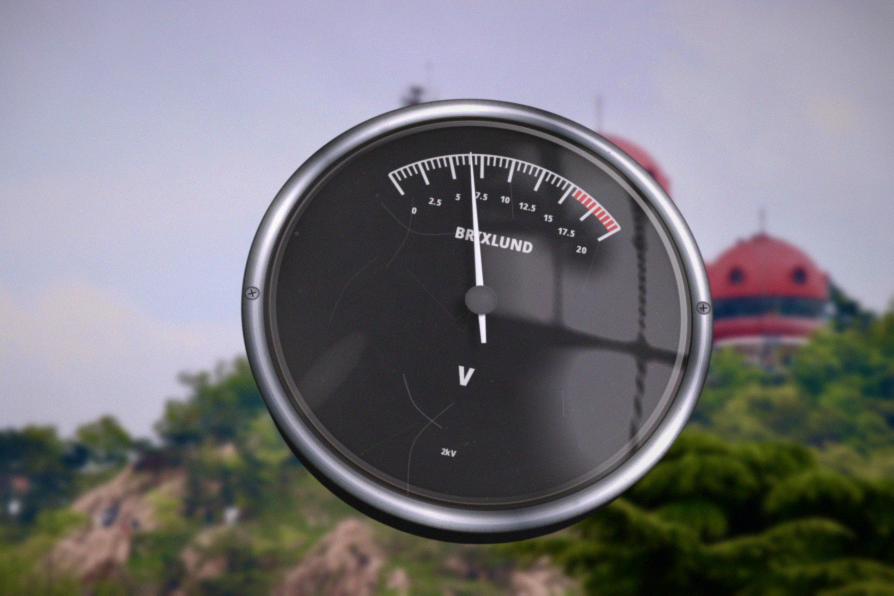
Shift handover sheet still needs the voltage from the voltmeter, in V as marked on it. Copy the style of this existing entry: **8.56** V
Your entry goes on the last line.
**6.5** V
